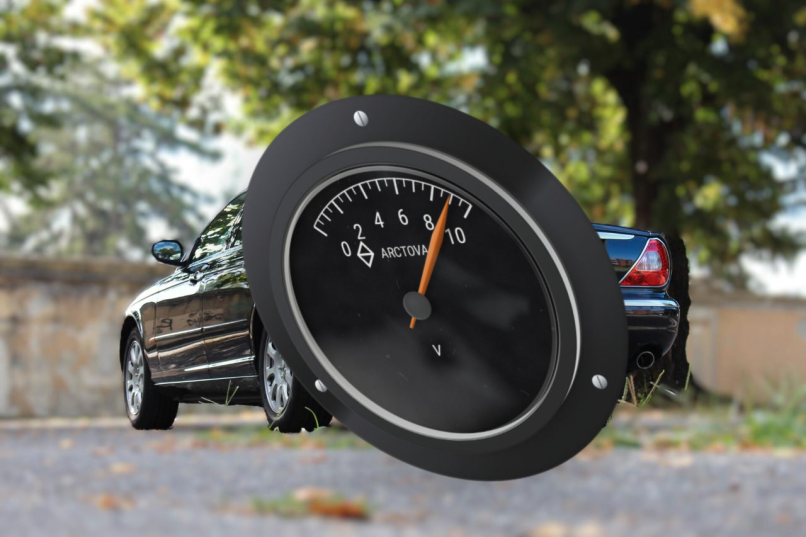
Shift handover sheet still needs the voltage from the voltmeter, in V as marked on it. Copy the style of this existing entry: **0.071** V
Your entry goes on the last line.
**9** V
